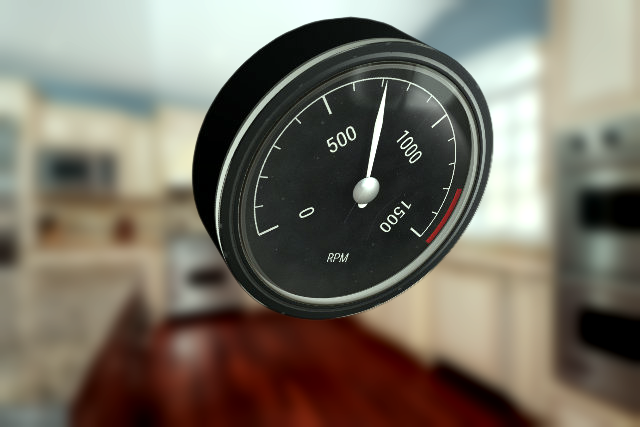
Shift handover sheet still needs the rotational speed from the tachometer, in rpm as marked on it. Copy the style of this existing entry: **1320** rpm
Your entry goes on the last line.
**700** rpm
